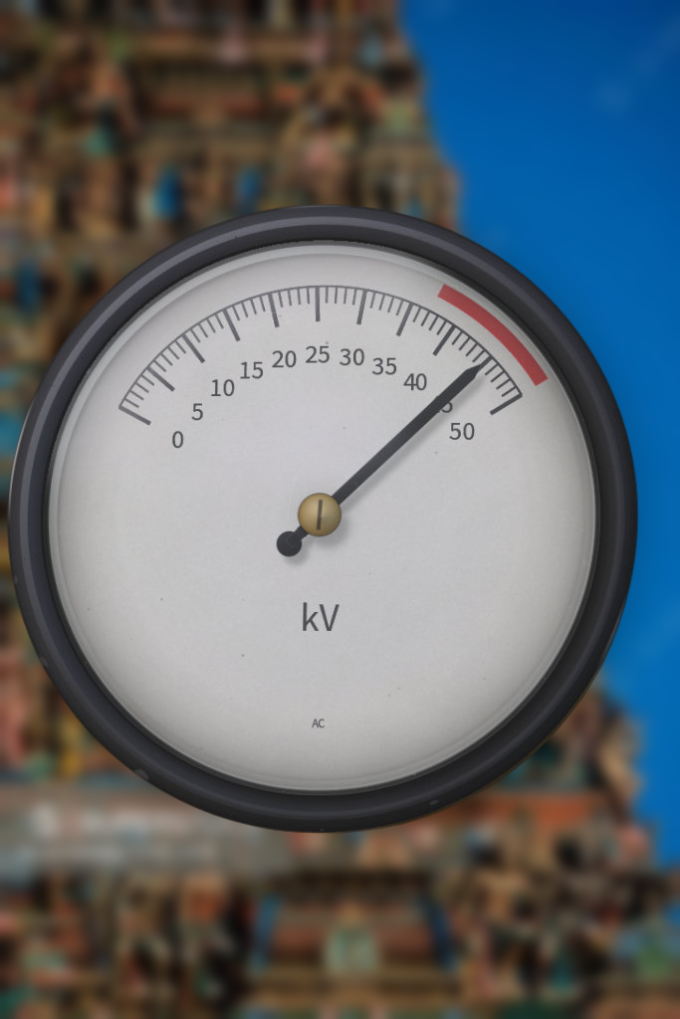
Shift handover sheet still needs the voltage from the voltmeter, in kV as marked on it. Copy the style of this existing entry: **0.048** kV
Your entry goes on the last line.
**45** kV
